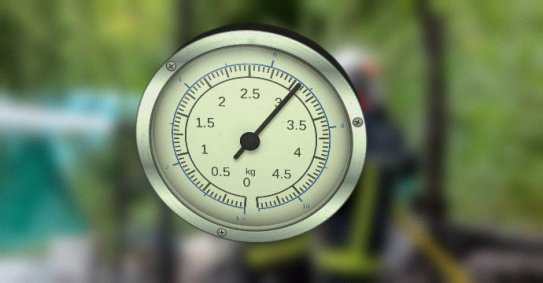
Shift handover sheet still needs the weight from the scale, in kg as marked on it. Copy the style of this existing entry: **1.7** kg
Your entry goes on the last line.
**3.05** kg
